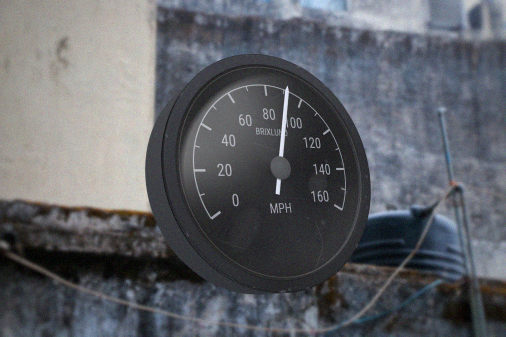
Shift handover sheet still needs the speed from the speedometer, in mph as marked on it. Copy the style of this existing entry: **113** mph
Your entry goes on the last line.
**90** mph
